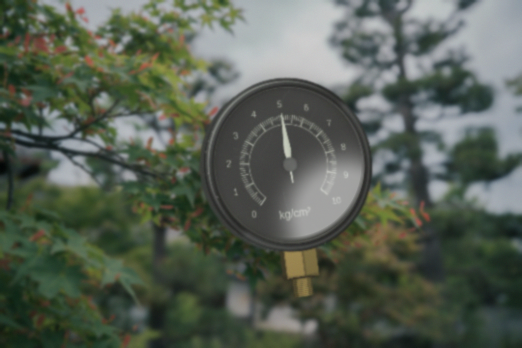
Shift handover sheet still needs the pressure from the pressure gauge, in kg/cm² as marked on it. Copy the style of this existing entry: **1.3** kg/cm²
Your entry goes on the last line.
**5** kg/cm²
